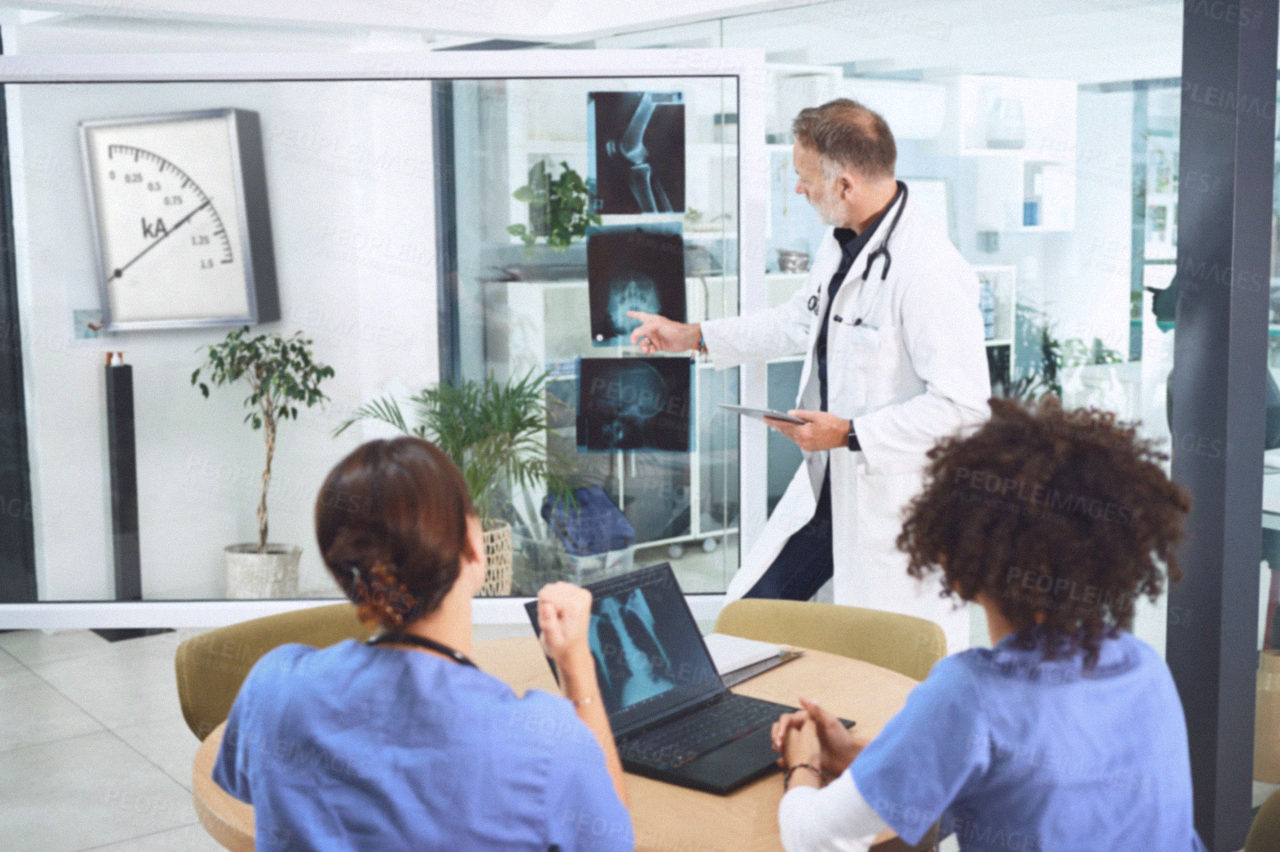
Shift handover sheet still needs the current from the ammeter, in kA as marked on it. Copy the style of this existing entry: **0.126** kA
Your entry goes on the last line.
**1** kA
